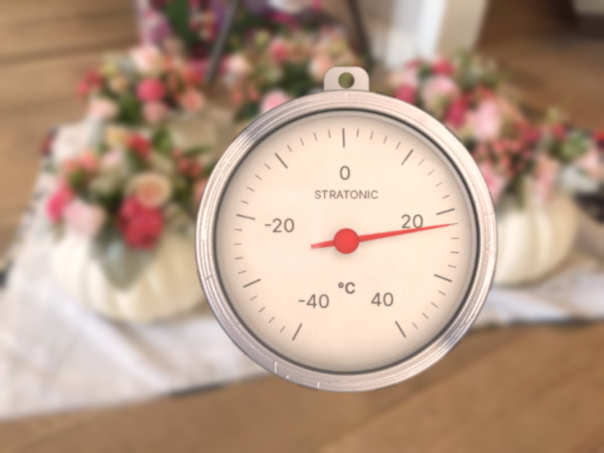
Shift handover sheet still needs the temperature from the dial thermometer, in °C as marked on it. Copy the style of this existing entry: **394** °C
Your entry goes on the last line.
**22** °C
